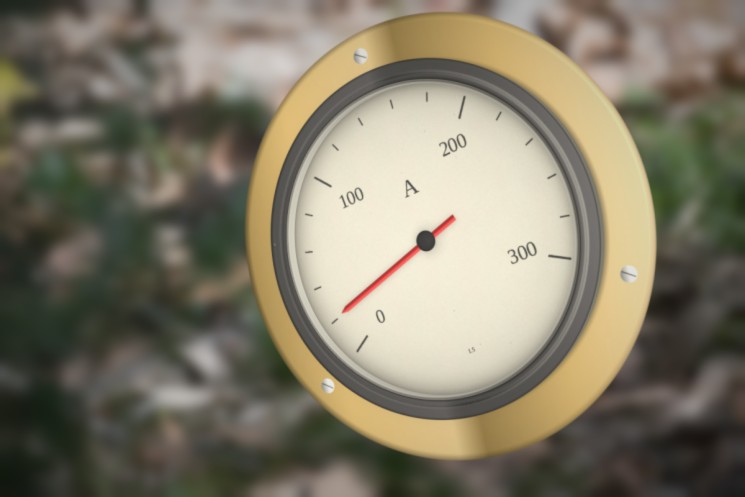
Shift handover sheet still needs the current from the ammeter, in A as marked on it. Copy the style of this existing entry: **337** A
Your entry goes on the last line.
**20** A
